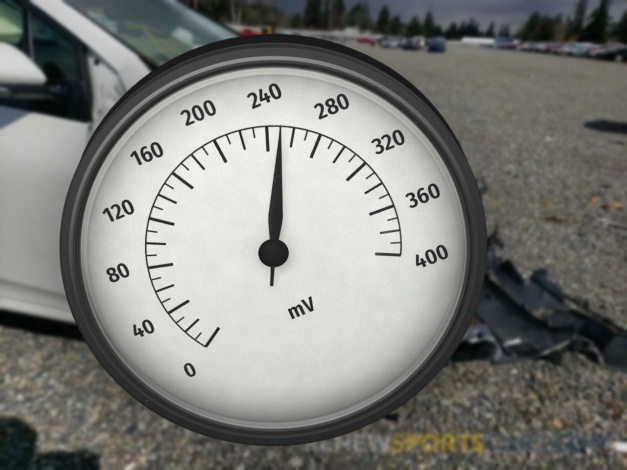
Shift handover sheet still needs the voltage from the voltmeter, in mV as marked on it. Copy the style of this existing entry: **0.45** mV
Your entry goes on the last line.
**250** mV
